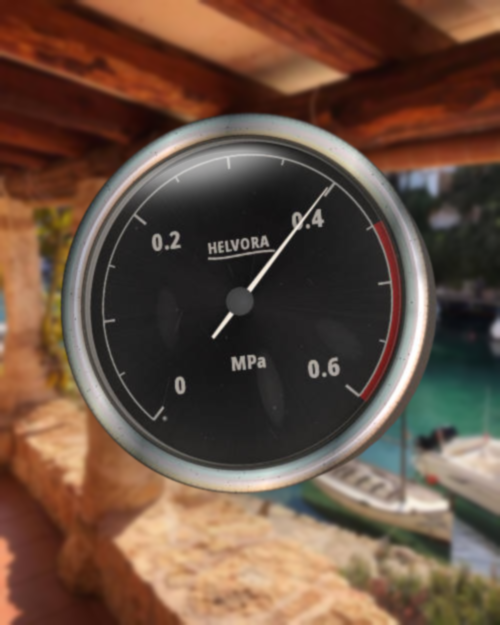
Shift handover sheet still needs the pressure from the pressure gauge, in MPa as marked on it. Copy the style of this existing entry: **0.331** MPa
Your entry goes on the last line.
**0.4** MPa
